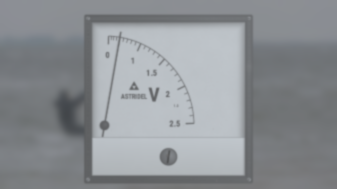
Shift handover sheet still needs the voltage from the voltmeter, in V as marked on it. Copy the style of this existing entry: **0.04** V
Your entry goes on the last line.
**0.5** V
